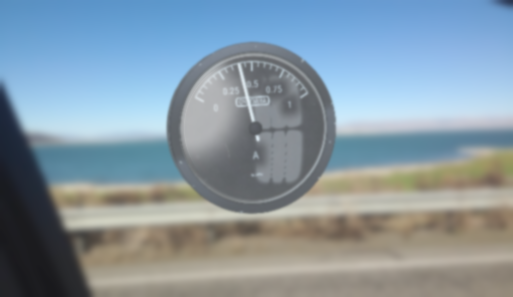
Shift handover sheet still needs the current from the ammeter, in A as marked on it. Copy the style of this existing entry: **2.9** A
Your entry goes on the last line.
**0.4** A
